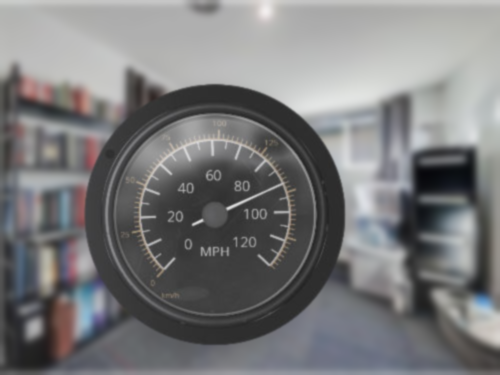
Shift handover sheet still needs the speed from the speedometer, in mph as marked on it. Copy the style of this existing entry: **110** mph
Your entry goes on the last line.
**90** mph
